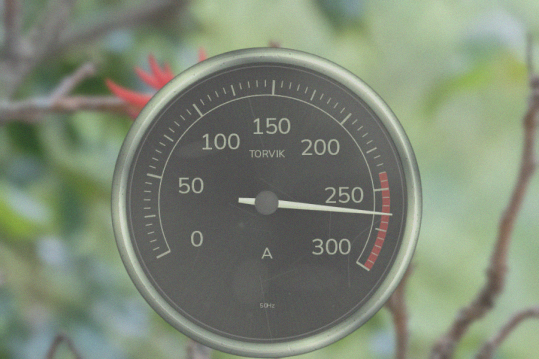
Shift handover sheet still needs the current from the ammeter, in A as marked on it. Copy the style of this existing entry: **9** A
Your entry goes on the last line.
**265** A
